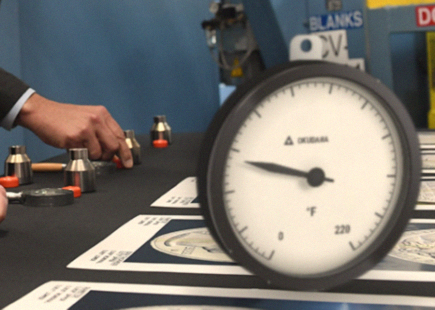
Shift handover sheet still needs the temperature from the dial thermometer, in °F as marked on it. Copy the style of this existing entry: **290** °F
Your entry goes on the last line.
**56** °F
